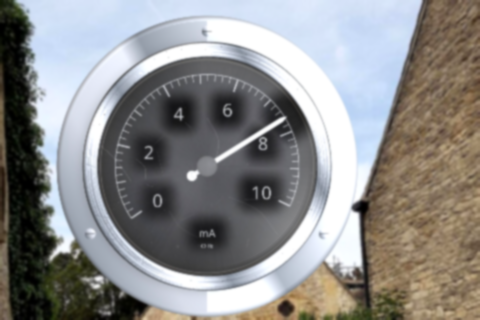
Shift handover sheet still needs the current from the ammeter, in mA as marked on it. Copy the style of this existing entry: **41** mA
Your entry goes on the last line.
**7.6** mA
